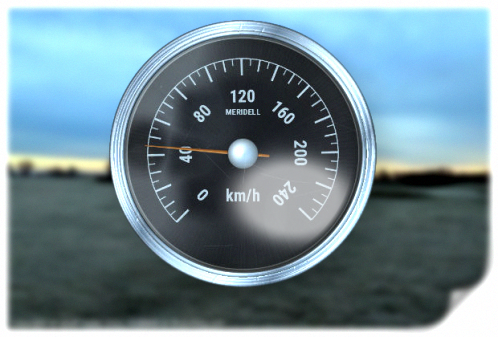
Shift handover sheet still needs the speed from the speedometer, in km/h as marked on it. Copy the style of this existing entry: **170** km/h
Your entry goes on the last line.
**45** km/h
